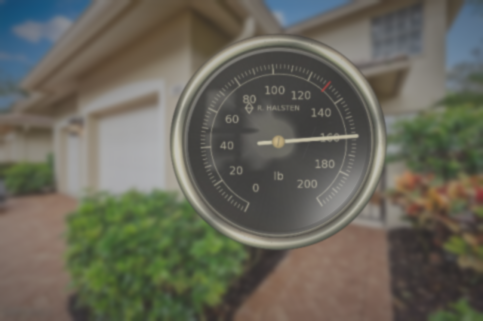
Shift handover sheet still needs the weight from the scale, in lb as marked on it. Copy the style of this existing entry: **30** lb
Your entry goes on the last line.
**160** lb
